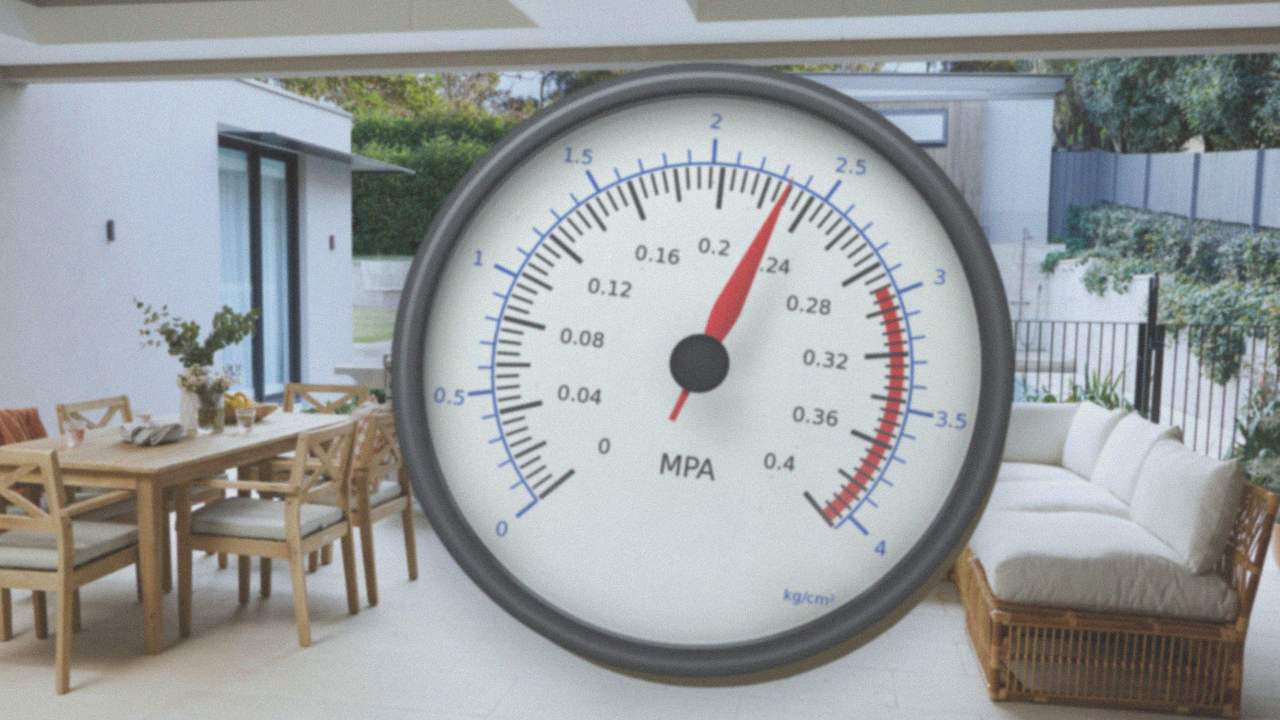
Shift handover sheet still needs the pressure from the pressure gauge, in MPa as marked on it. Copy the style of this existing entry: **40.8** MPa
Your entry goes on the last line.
**0.23** MPa
